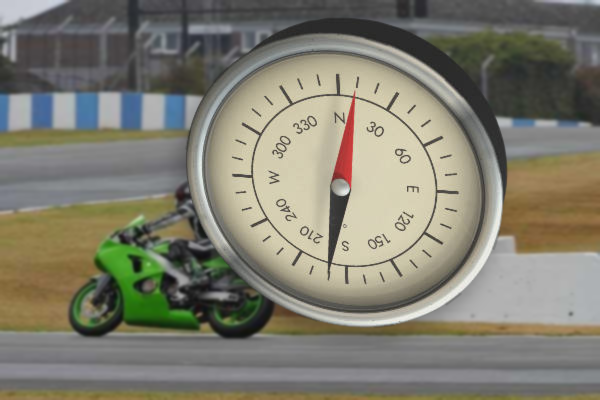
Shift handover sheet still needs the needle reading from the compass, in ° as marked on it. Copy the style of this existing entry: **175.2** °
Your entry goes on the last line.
**10** °
